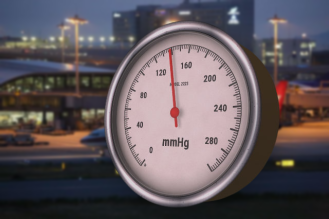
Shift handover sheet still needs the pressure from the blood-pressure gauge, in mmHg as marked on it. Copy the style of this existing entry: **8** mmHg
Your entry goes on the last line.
**140** mmHg
